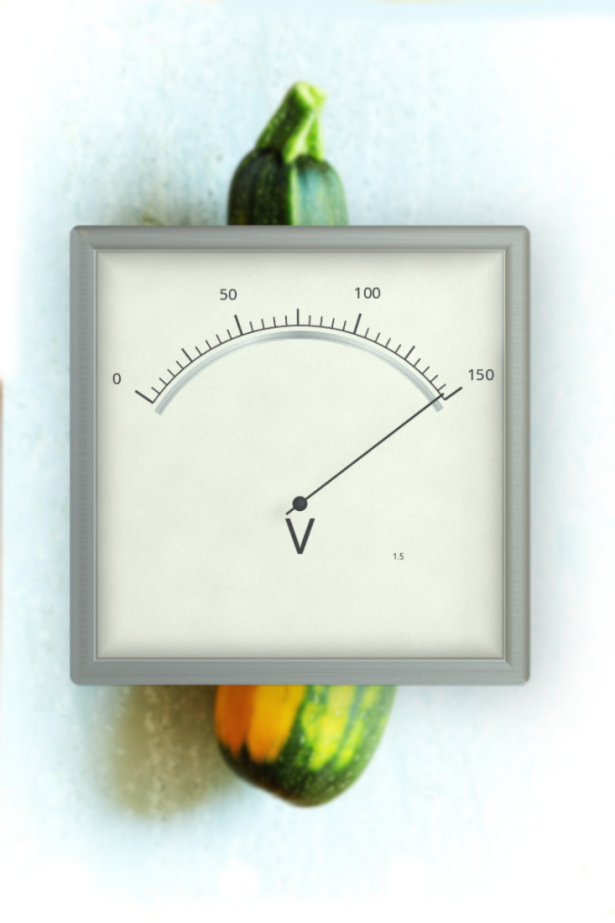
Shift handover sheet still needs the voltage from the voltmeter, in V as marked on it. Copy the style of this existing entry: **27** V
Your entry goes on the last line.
**147.5** V
